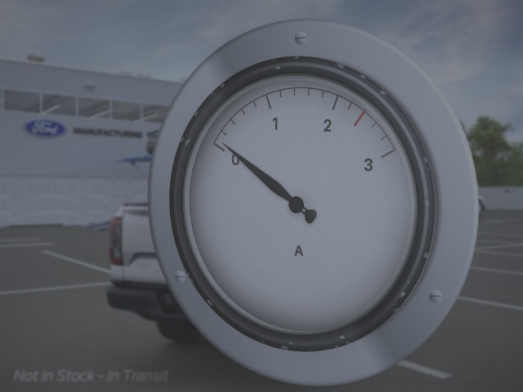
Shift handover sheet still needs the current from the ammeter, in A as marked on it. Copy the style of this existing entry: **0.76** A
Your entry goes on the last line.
**0.1** A
